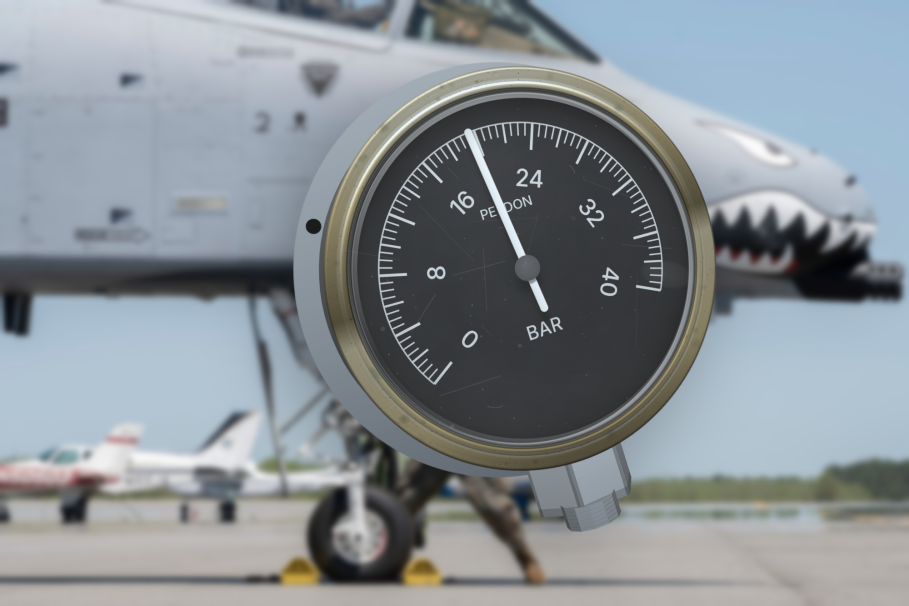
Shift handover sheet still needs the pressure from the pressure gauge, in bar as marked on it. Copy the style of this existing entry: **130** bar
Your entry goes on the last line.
**19.5** bar
